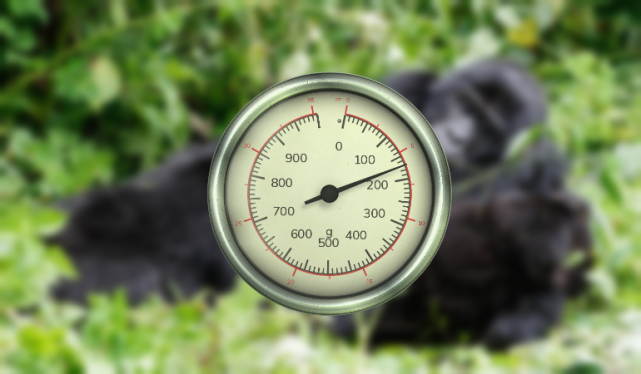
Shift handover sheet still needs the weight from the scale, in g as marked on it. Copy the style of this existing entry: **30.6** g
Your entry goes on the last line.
**170** g
